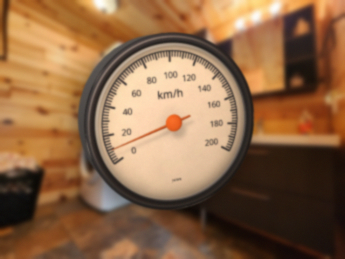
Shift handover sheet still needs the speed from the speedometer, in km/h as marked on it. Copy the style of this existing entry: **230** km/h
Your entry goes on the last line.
**10** km/h
